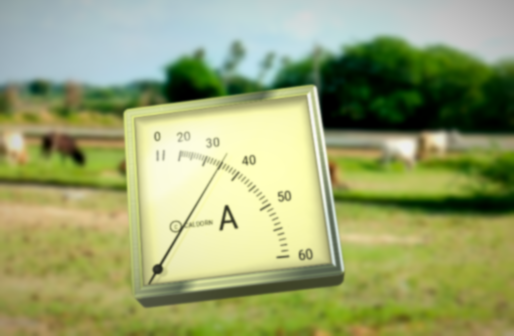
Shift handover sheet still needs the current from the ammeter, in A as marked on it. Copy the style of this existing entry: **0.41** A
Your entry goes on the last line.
**35** A
